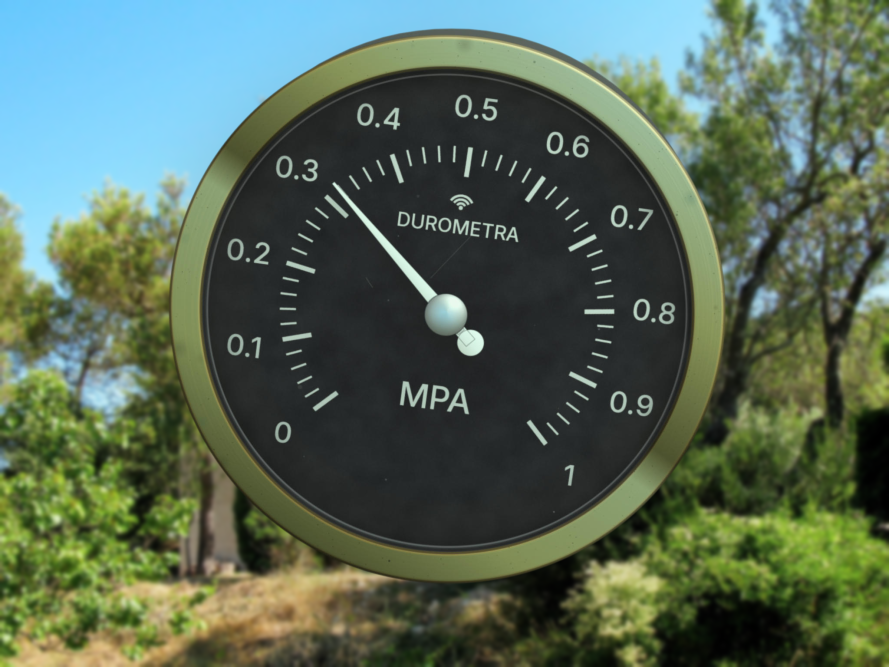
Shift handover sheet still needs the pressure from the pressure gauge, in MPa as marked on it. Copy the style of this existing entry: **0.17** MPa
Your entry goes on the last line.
**0.32** MPa
